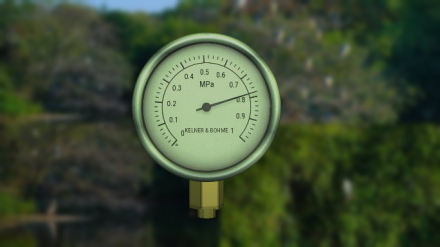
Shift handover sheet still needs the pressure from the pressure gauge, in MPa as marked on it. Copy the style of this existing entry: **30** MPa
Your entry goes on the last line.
**0.78** MPa
